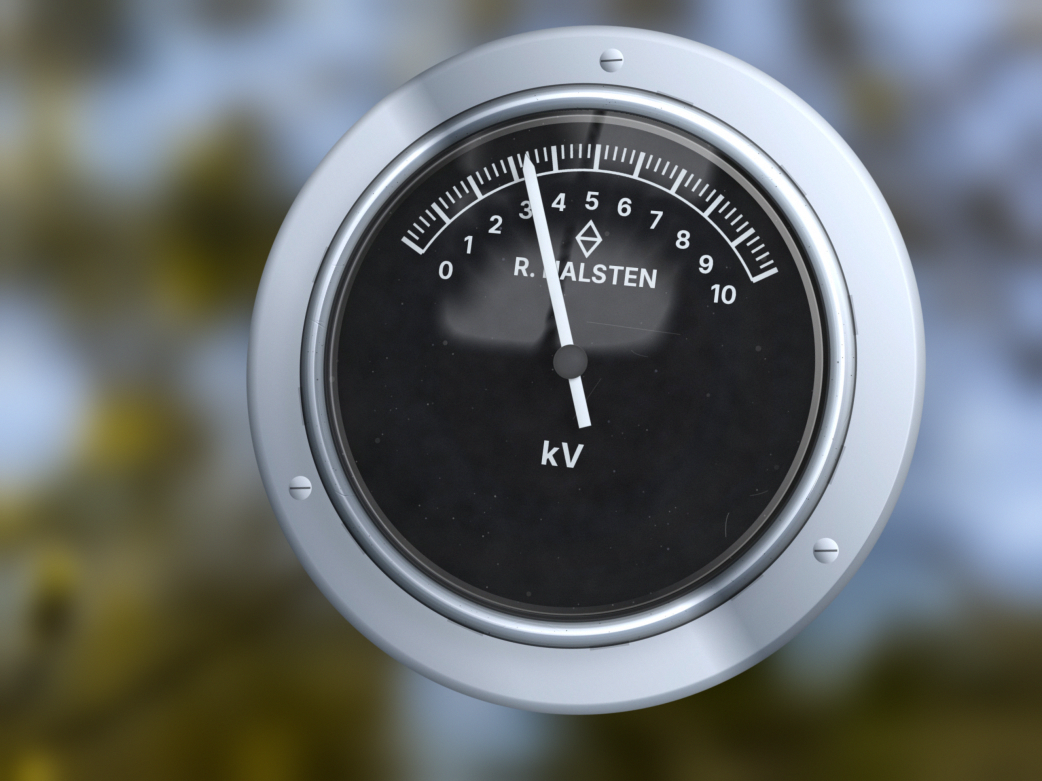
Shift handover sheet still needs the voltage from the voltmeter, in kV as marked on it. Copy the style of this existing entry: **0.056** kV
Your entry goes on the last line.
**3.4** kV
